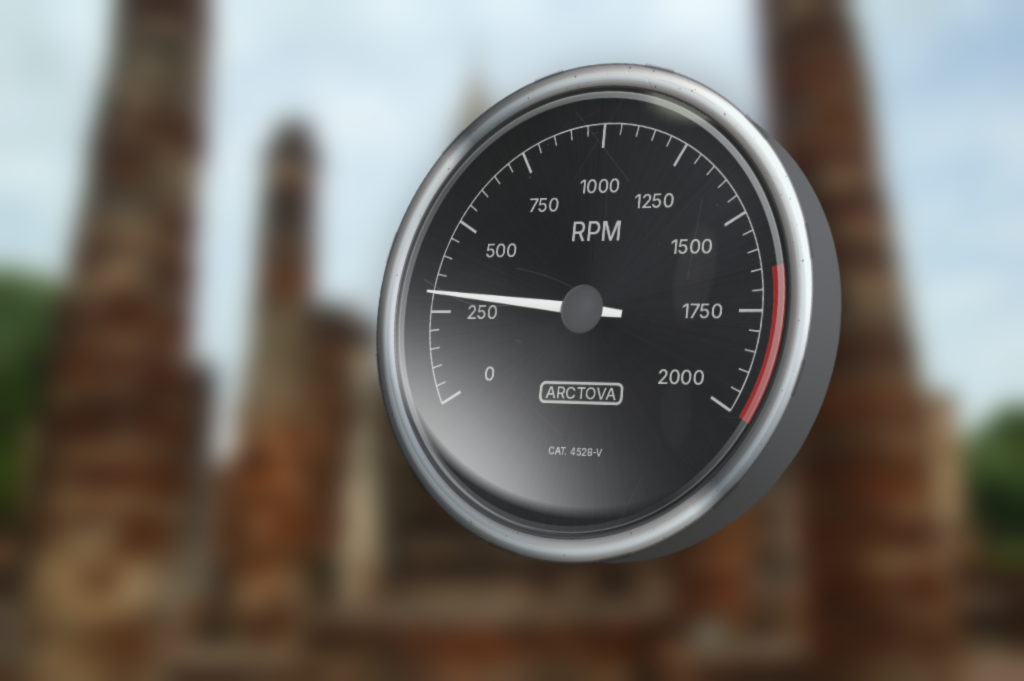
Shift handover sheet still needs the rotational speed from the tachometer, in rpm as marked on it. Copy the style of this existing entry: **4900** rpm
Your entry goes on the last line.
**300** rpm
